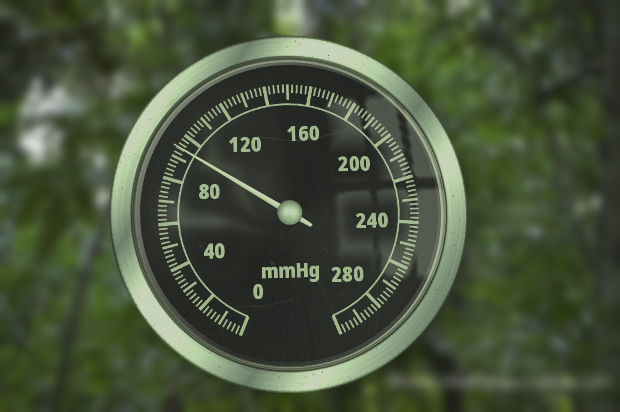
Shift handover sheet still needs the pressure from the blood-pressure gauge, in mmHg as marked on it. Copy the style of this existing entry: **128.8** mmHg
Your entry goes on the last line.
**94** mmHg
